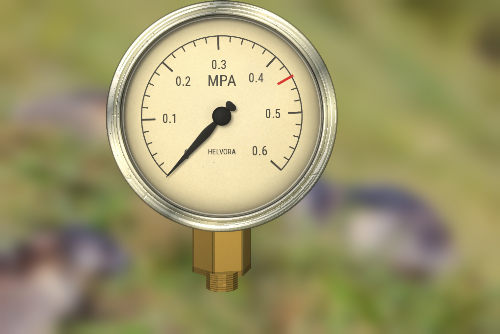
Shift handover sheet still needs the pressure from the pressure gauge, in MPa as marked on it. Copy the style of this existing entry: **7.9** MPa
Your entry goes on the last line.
**0** MPa
